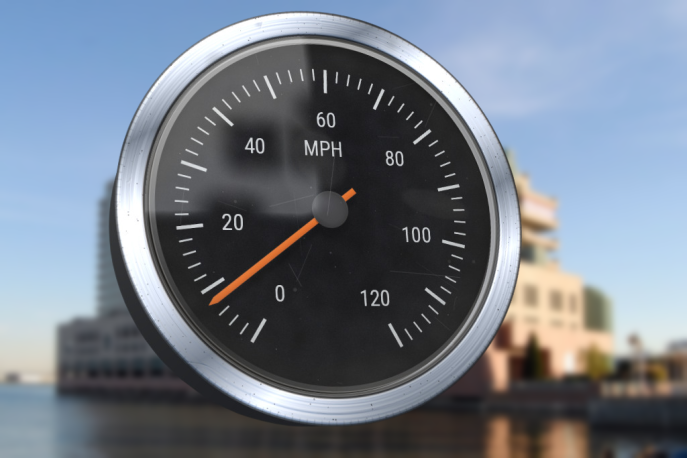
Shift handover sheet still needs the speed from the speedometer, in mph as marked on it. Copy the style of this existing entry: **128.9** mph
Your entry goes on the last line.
**8** mph
